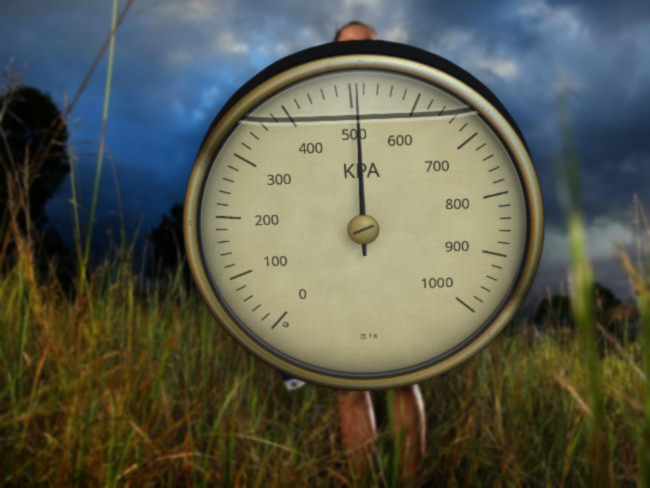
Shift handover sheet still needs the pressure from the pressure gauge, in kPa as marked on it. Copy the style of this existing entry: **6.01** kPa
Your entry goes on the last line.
**510** kPa
